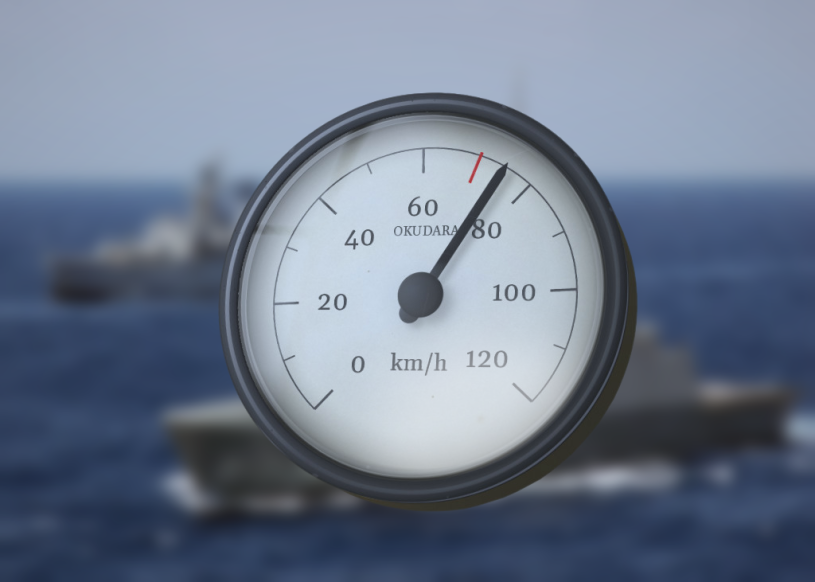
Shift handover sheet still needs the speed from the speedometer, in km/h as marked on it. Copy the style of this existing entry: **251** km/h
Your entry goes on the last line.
**75** km/h
